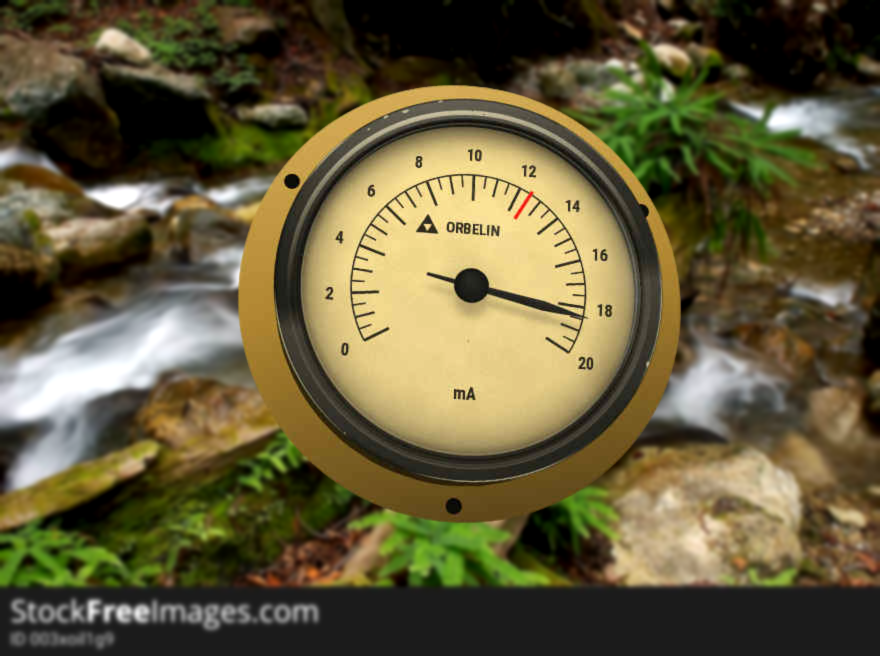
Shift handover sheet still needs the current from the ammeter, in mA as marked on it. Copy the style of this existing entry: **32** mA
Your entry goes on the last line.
**18.5** mA
